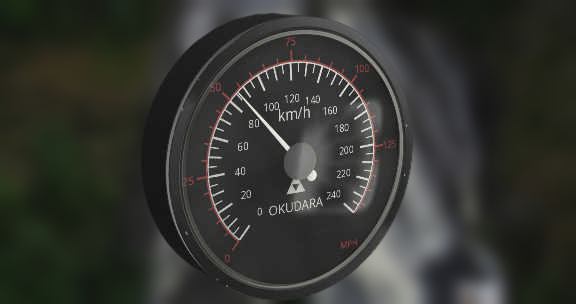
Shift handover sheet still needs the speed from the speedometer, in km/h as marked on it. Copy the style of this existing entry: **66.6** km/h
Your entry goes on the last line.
**85** km/h
